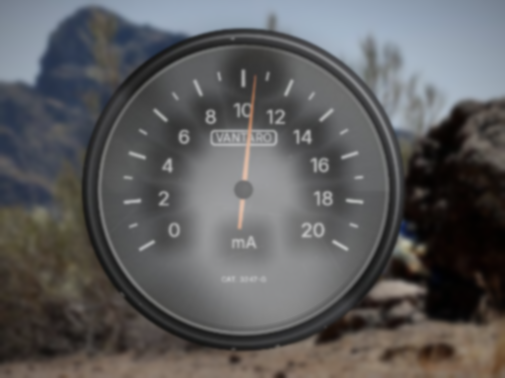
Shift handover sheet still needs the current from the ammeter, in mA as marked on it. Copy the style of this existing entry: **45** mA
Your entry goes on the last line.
**10.5** mA
